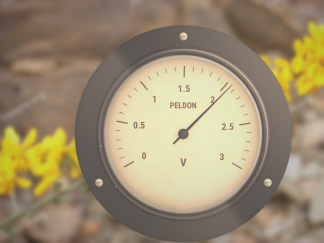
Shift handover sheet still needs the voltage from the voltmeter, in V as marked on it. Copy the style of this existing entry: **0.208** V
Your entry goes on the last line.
**2.05** V
